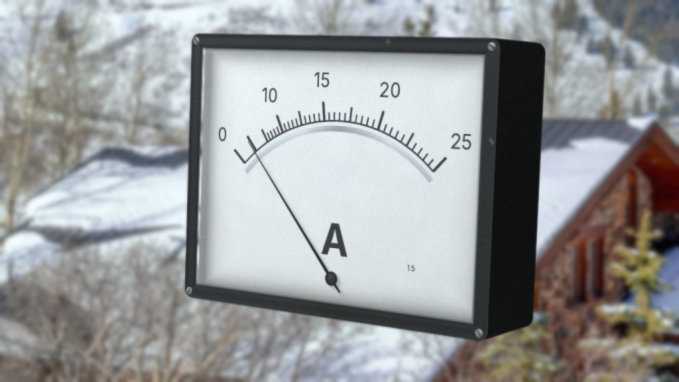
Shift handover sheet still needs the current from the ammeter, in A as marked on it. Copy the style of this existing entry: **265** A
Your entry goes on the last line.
**5** A
